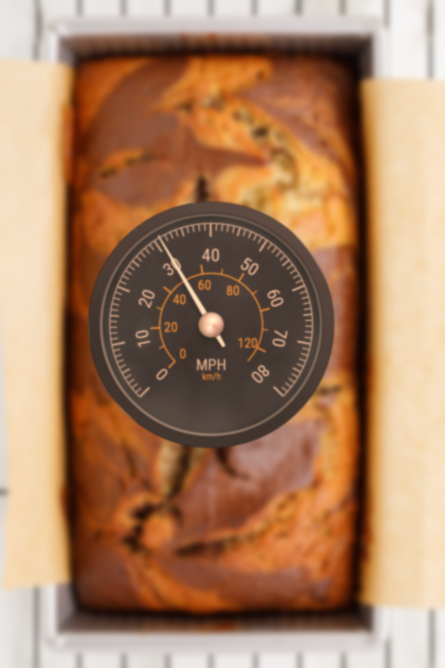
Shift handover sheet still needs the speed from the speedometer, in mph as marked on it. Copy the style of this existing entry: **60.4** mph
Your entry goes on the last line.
**31** mph
